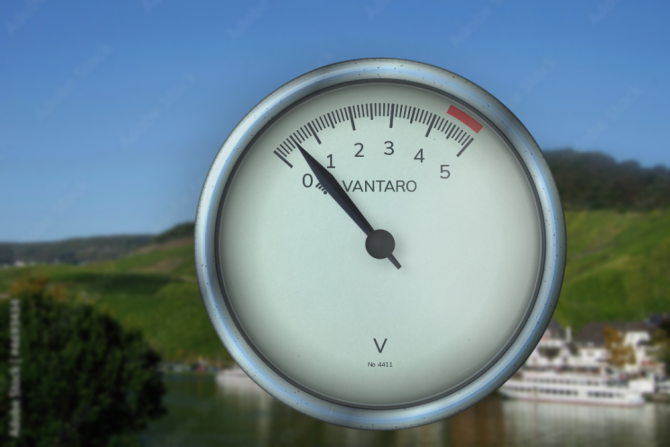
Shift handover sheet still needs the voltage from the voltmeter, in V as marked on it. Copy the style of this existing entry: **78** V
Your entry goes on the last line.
**0.5** V
